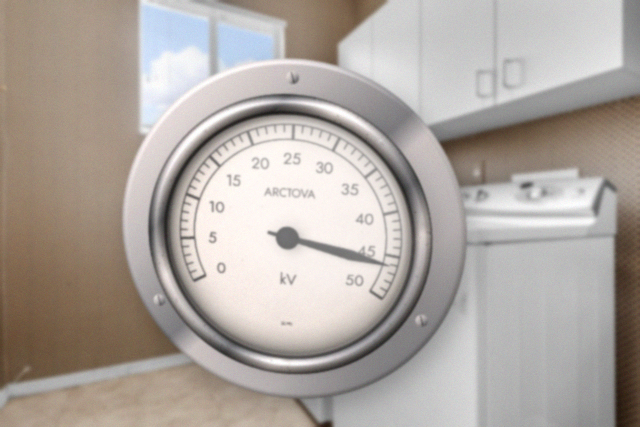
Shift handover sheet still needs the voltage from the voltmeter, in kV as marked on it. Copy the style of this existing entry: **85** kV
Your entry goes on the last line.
**46** kV
